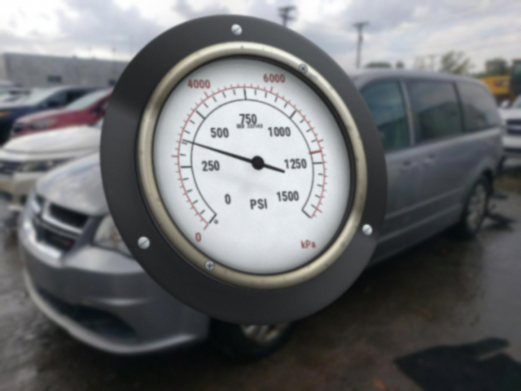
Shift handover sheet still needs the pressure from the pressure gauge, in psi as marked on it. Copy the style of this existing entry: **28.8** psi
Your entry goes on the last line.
**350** psi
